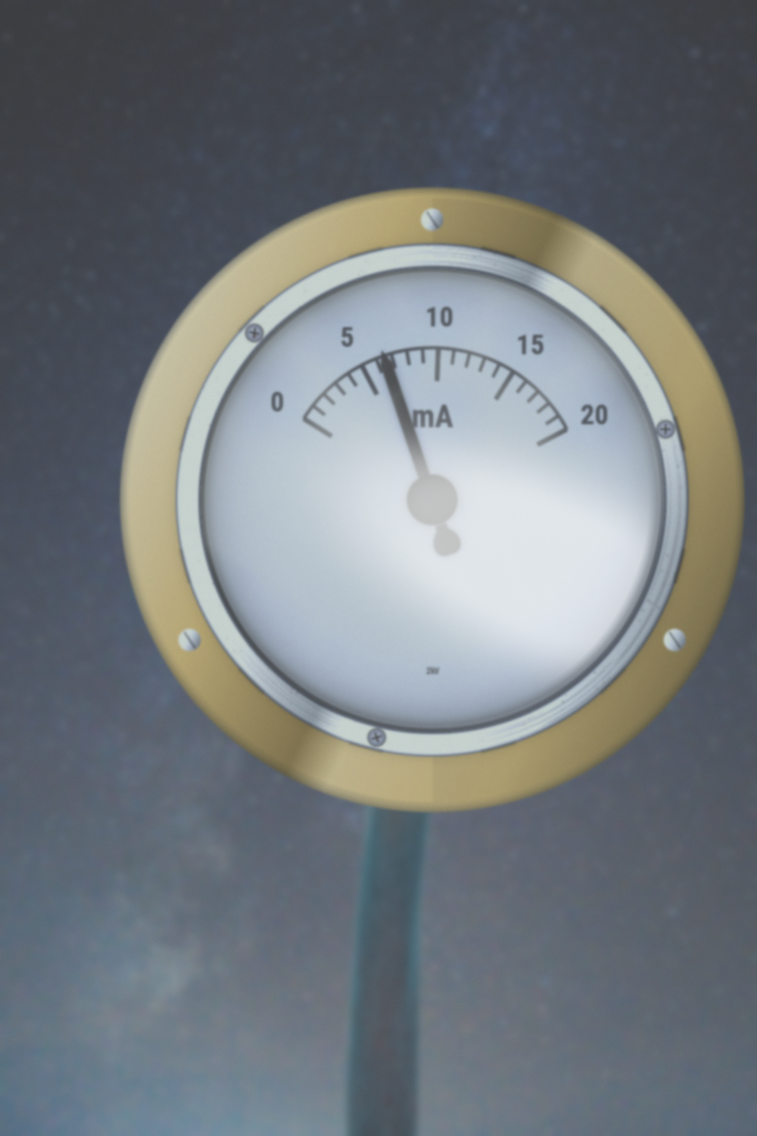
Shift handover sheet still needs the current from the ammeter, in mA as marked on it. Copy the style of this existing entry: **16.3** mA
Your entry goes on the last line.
**6.5** mA
